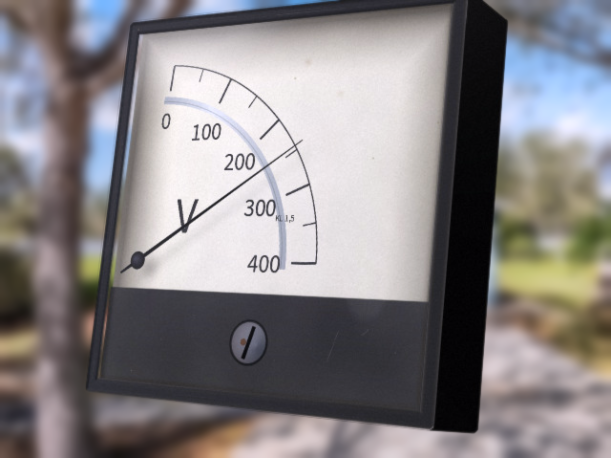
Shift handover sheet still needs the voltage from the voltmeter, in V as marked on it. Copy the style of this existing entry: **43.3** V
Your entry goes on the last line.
**250** V
